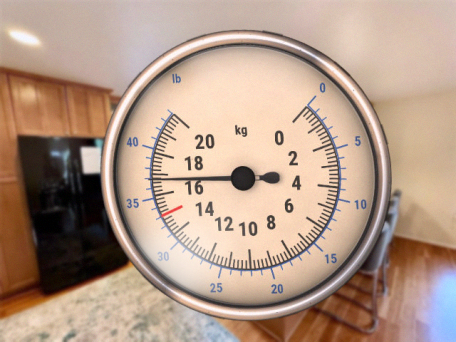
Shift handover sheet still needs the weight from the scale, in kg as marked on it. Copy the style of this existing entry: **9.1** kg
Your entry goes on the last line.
**16.8** kg
